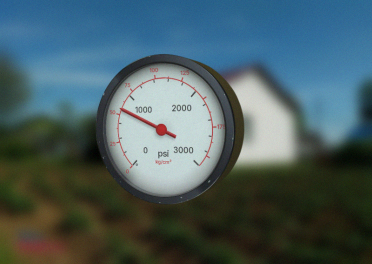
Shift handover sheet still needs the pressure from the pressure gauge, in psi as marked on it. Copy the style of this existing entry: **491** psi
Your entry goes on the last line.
**800** psi
